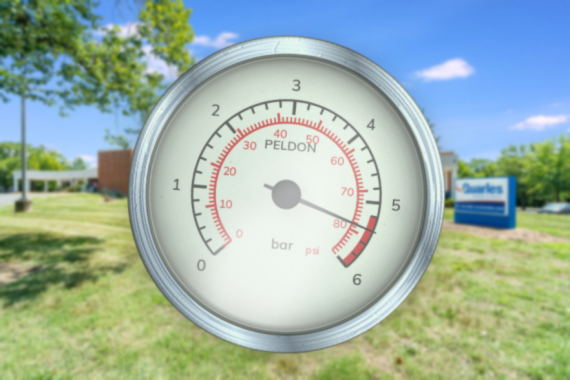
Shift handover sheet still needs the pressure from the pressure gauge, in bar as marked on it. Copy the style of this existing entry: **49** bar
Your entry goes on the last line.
**5.4** bar
